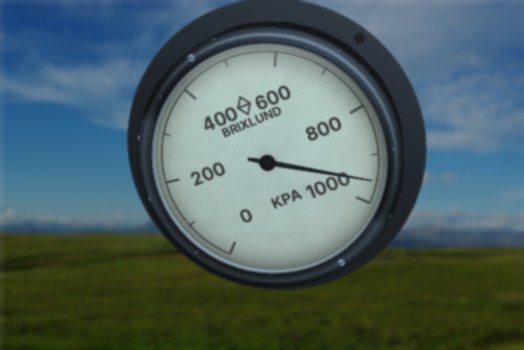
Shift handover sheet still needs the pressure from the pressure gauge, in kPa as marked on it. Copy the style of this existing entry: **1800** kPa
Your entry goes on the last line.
**950** kPa
